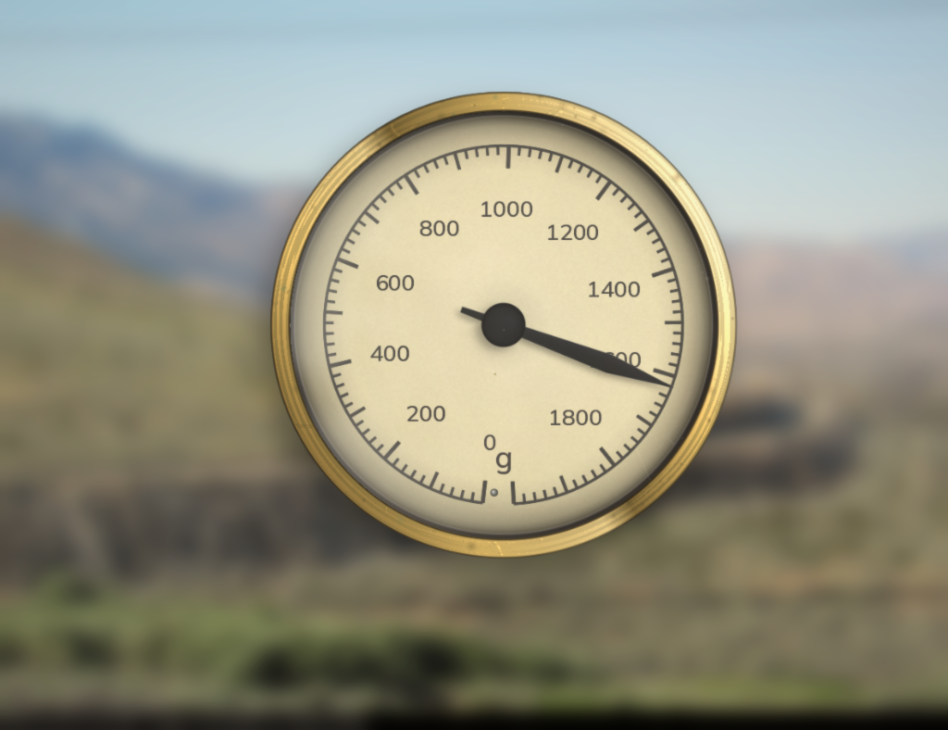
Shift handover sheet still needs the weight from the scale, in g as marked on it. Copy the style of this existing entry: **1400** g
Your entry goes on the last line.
**1620** g
